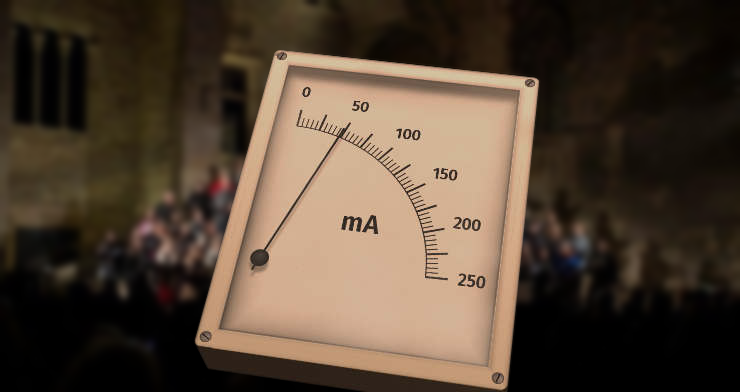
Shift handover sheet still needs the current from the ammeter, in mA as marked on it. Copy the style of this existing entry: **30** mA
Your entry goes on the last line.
**50** mA
